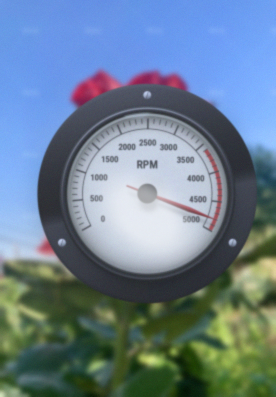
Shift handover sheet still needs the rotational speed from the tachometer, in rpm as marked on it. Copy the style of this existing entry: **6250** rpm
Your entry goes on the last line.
**4800** rpm
